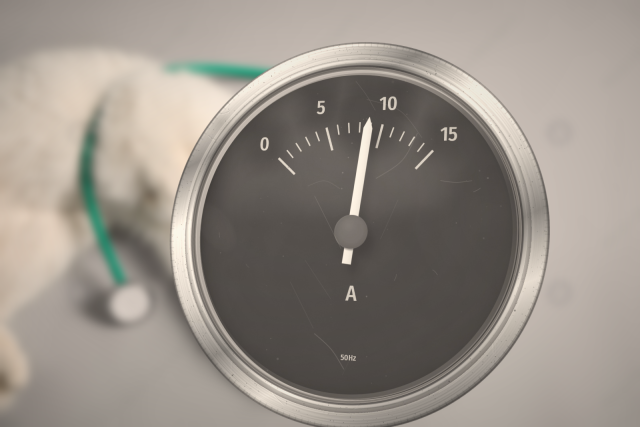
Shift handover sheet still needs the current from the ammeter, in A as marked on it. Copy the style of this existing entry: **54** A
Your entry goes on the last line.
**9** A
